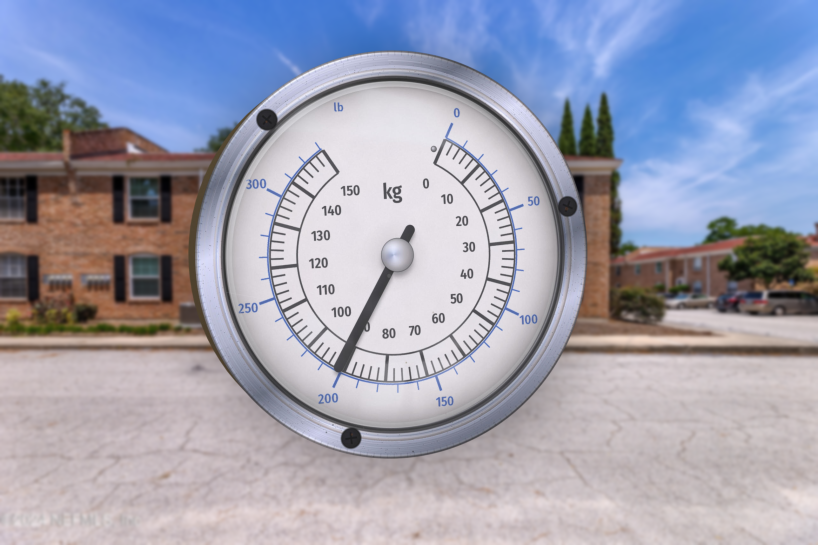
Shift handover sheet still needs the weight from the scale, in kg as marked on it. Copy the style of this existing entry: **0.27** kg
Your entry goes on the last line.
**92** kg
